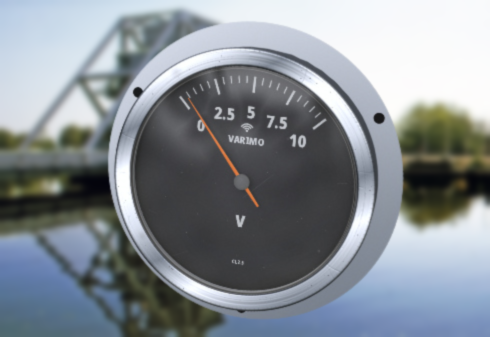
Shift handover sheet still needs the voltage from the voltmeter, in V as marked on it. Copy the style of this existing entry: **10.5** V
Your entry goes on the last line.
**0.5** V
